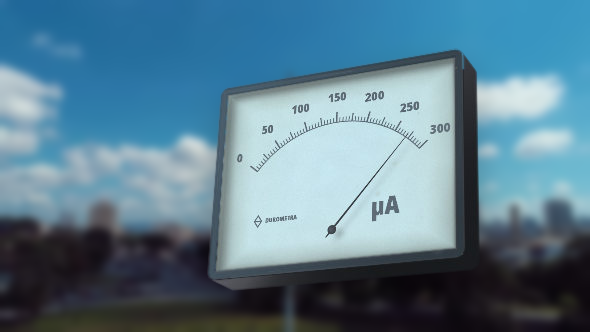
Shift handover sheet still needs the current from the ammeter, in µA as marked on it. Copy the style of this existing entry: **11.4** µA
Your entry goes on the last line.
**275** µA
